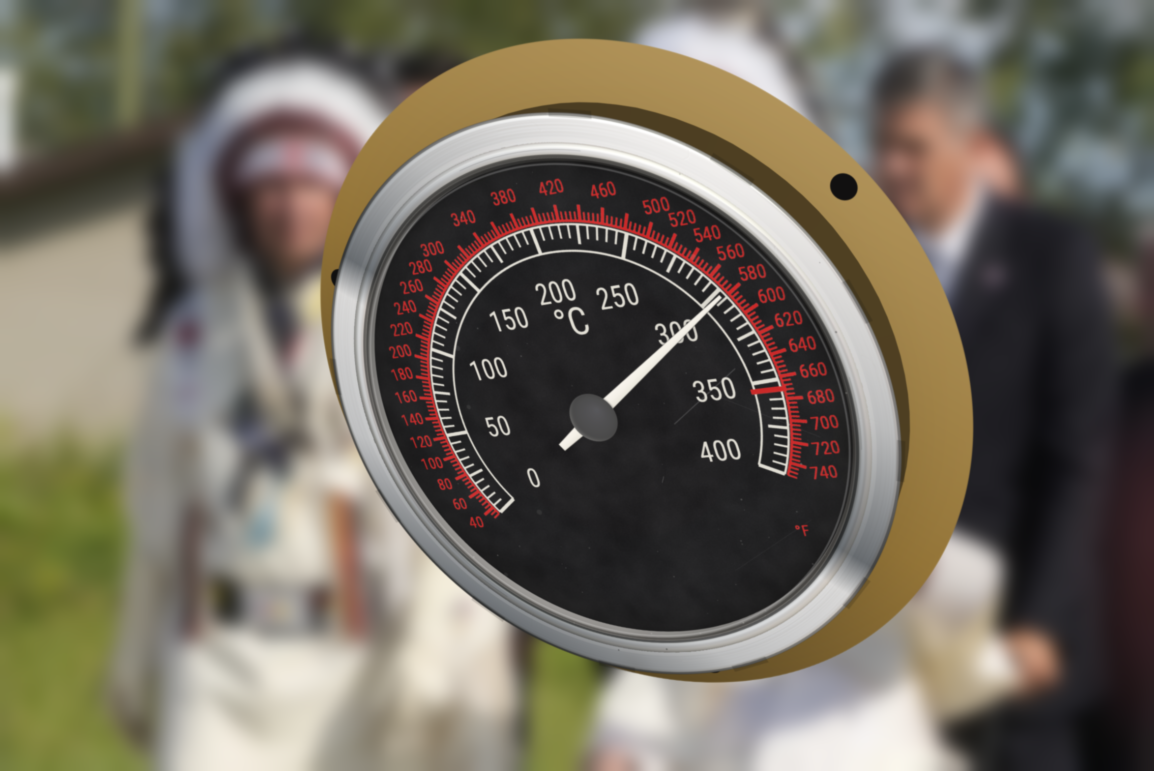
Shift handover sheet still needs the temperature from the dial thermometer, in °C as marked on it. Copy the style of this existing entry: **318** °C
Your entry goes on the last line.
**302.5** °C
